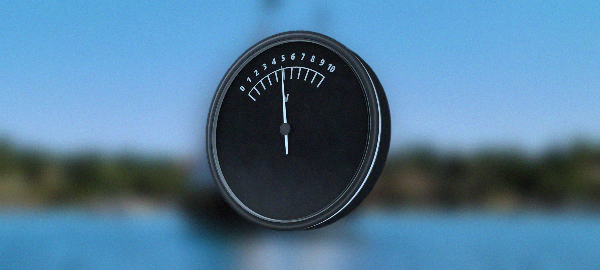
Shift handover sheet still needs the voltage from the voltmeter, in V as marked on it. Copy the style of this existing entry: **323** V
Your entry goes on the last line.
**5** V
